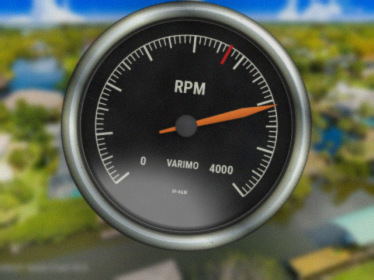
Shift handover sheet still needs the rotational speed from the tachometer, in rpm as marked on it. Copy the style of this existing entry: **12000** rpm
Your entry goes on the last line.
**3050** rpm
